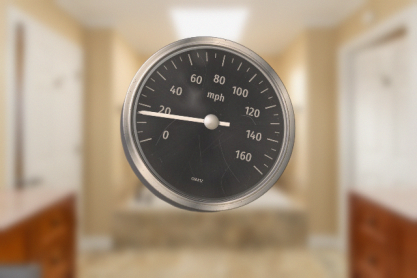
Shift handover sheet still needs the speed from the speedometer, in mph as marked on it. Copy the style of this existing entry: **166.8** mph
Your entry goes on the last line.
**15** mph
